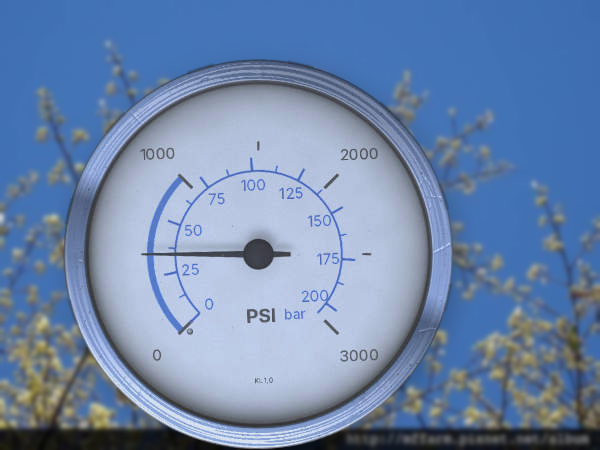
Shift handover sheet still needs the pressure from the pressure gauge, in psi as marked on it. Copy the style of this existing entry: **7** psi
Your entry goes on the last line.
**500** psi
